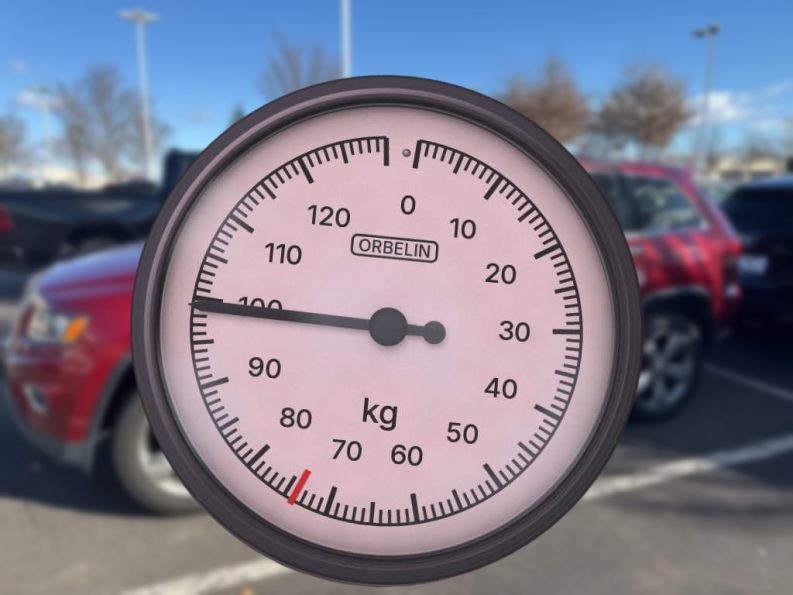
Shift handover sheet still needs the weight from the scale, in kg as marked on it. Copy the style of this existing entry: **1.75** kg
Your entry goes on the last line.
**99** kg
